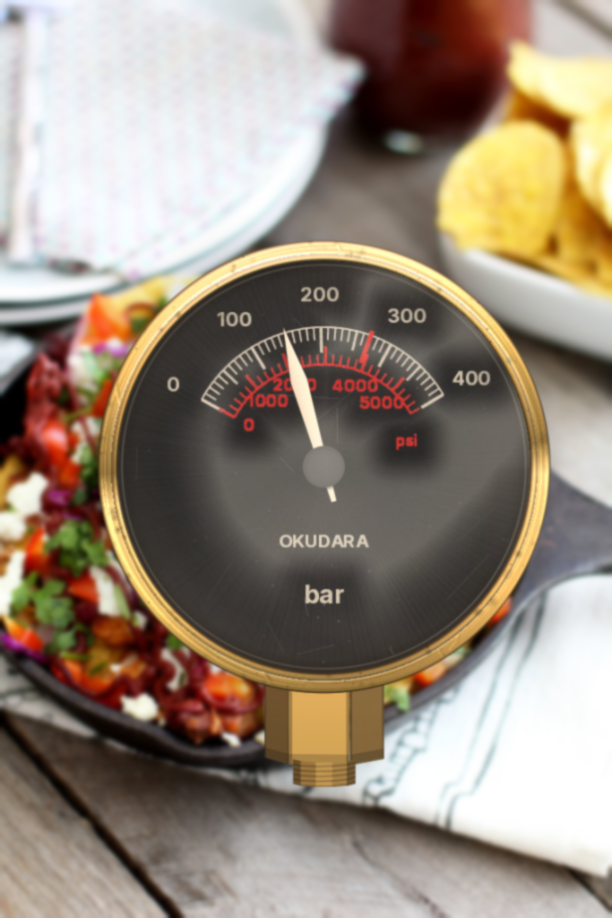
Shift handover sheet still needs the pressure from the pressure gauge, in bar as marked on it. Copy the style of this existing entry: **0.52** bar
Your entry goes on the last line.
**150** bar
